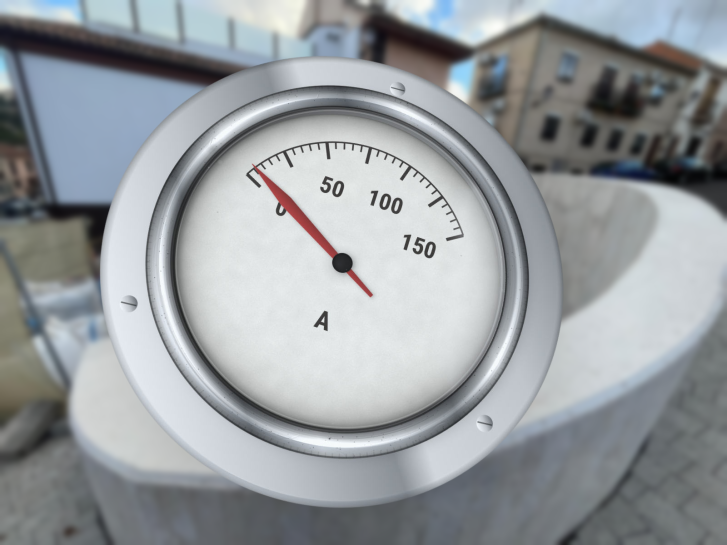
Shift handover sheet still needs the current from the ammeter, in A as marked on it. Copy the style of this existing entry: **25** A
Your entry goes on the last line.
**5** A
